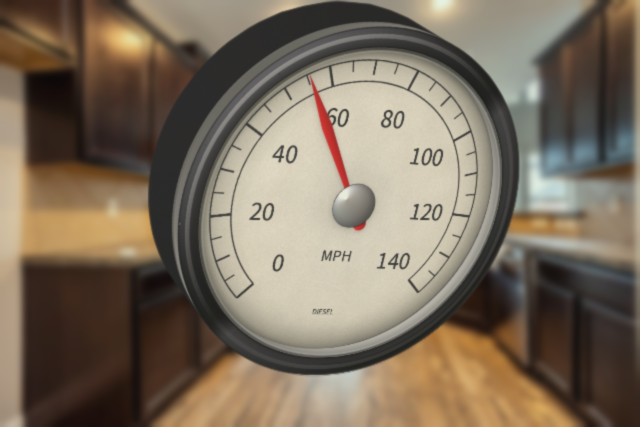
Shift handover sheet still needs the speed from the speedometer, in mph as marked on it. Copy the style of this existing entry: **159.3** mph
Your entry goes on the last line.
**55** mph
